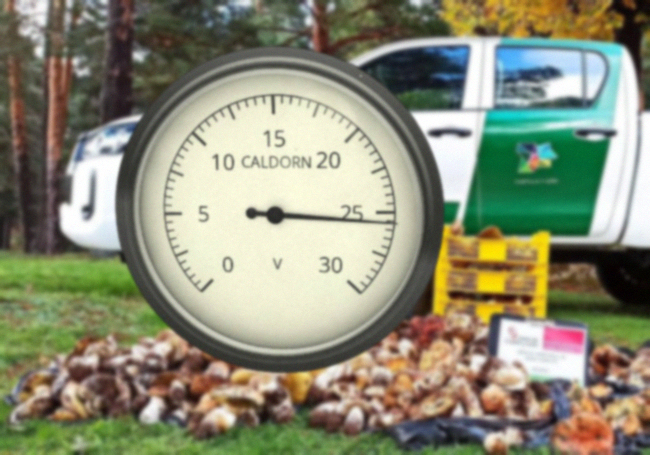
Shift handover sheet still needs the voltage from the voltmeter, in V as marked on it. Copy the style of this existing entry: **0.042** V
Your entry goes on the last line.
**25.5** V
